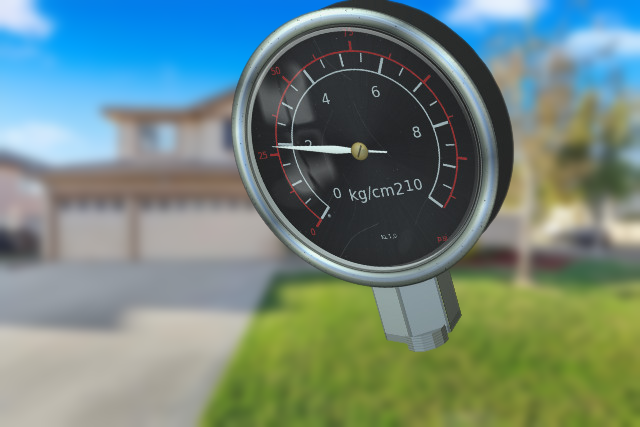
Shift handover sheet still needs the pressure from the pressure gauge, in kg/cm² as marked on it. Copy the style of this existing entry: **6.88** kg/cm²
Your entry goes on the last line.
**2** kg/cm²
